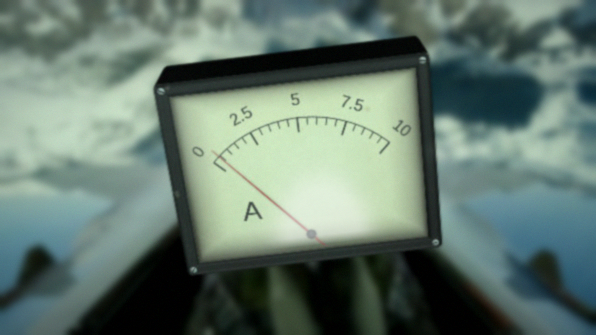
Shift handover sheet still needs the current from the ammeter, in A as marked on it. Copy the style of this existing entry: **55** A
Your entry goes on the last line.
**0.5** A
